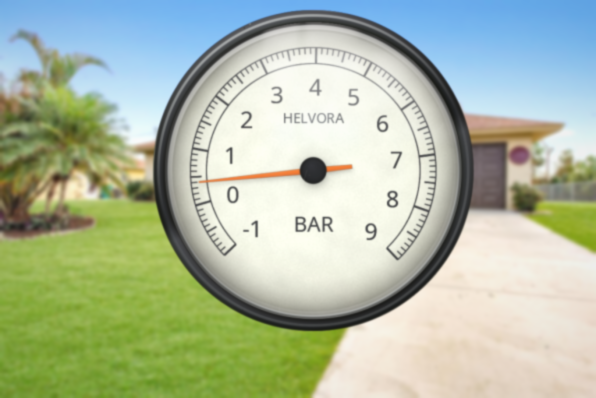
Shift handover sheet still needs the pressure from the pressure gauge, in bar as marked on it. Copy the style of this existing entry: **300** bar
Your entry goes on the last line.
**0.4** bar
